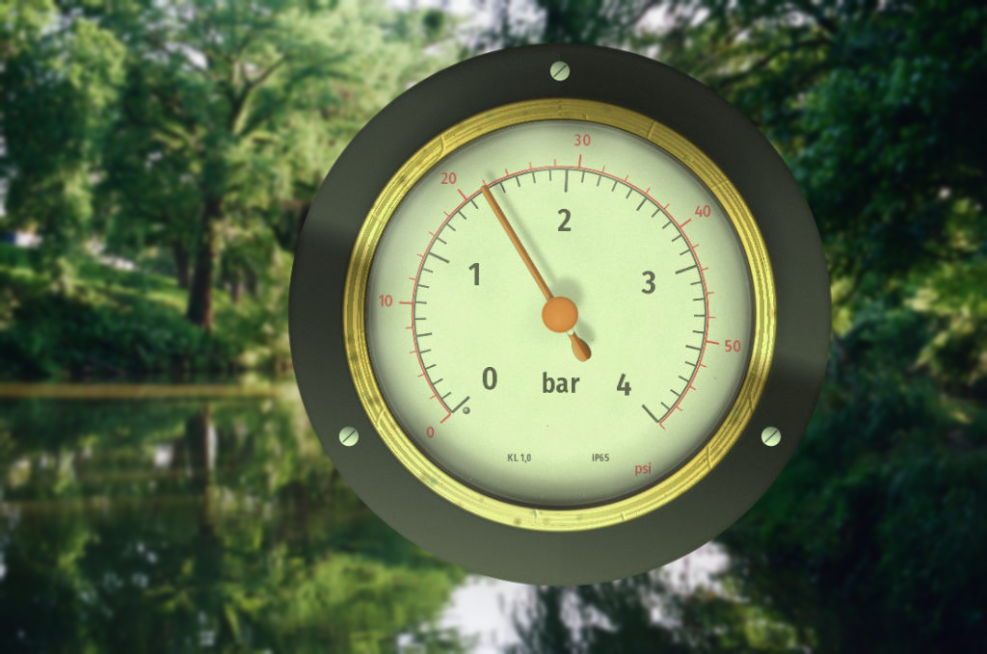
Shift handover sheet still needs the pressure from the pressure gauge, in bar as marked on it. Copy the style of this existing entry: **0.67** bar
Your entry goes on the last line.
**1.5** bar
